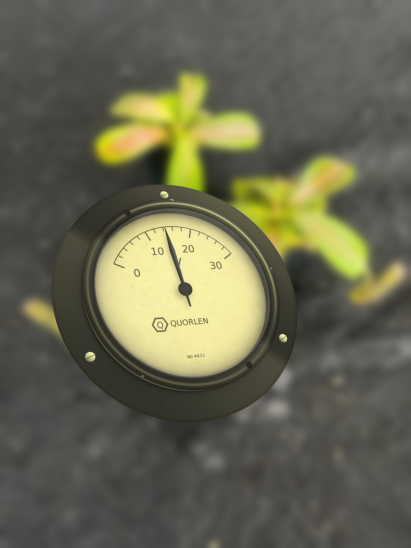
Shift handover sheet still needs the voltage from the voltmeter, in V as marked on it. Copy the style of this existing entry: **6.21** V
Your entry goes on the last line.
**14** V
